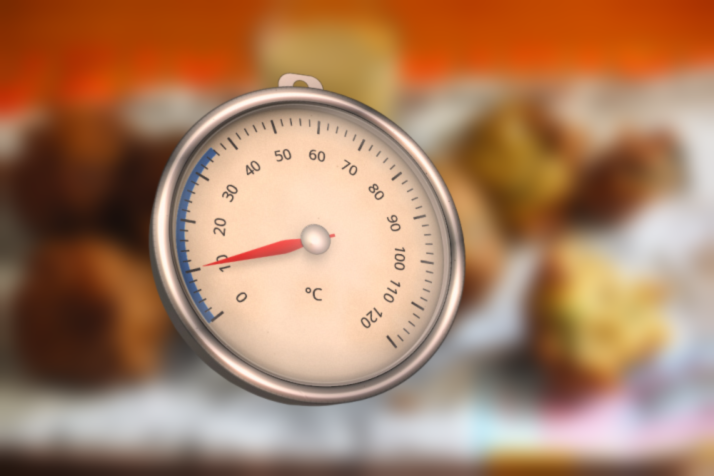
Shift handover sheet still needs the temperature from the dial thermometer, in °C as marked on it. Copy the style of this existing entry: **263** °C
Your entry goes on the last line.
**10** °C
